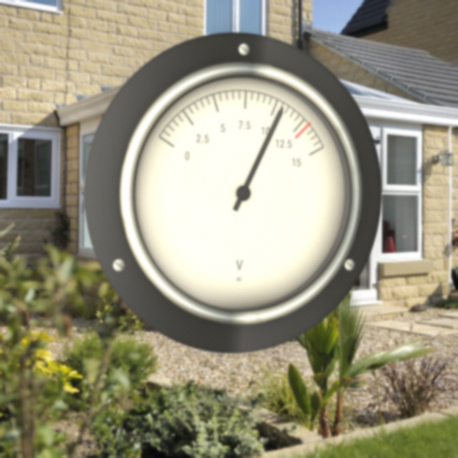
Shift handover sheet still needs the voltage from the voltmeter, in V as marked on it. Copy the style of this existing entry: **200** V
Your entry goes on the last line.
**10.5** V
